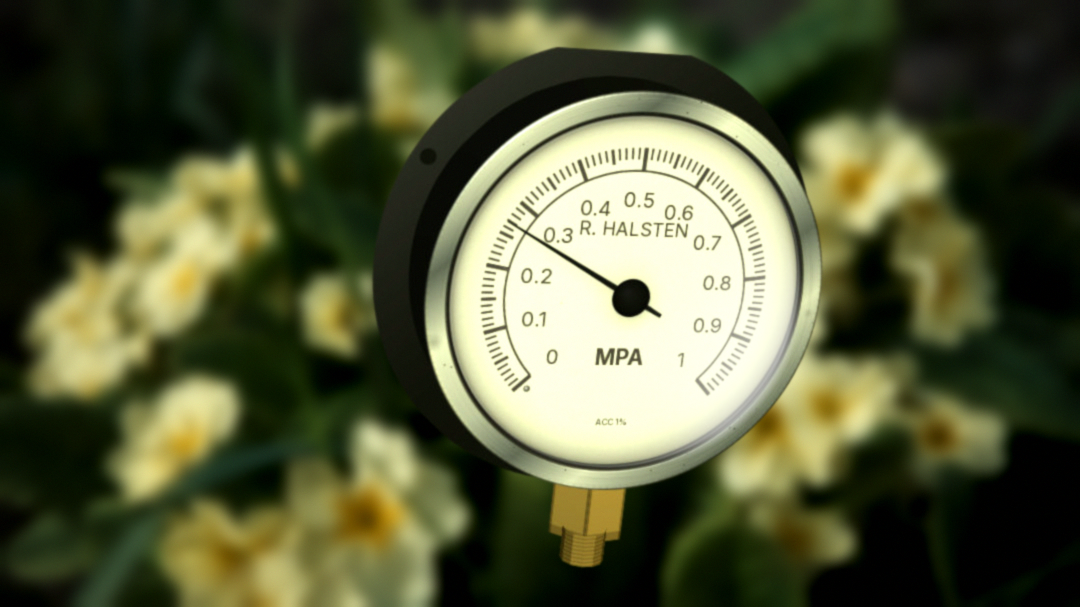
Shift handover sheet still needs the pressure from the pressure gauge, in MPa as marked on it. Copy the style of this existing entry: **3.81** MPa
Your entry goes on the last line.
**0.27** MPa
